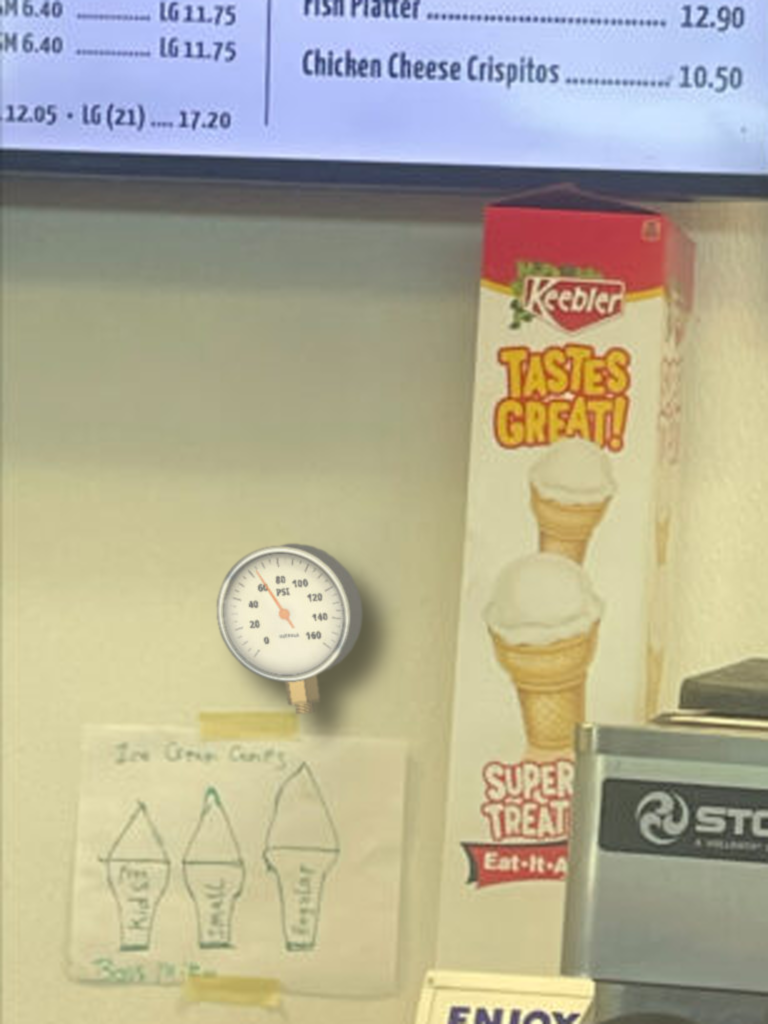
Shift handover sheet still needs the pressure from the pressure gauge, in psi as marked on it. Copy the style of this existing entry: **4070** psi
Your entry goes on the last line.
**65** psi
